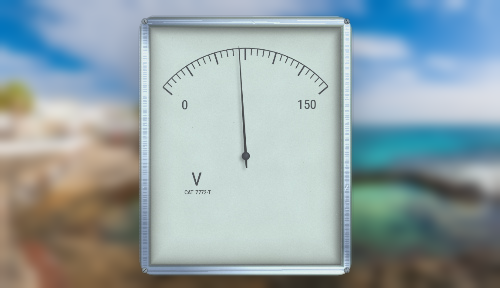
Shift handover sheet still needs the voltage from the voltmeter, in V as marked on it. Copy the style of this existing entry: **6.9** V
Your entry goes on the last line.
**70** V
